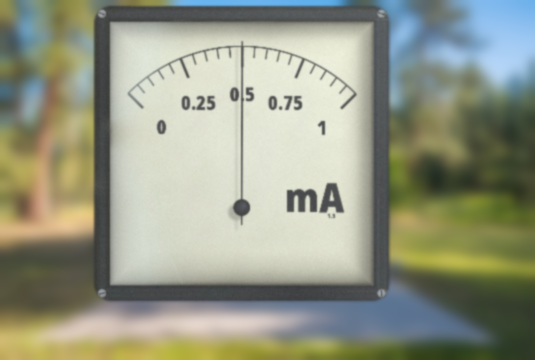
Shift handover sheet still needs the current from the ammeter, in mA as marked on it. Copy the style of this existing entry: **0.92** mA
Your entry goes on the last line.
**0.5** mA
